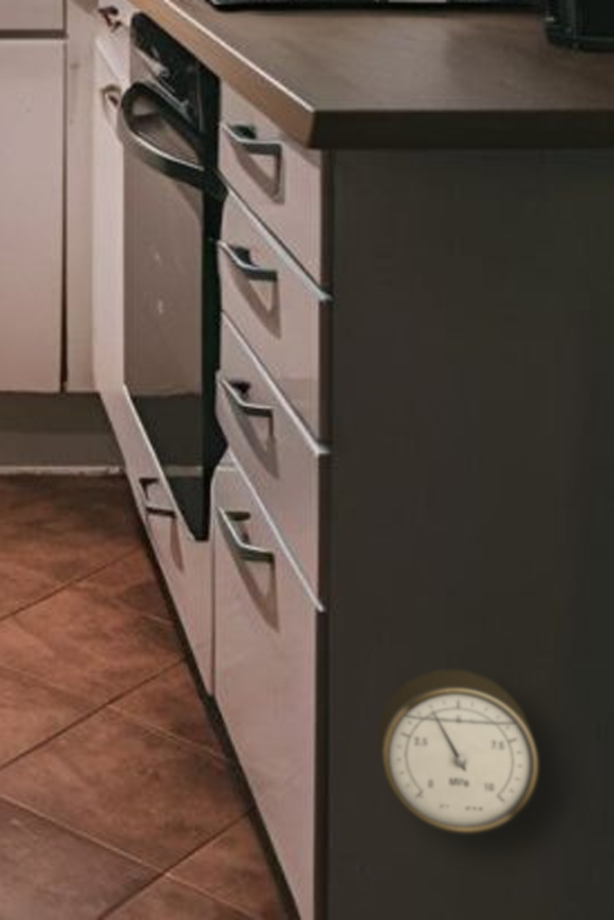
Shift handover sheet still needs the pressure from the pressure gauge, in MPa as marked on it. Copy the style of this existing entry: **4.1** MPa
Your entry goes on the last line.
**4** MPa
